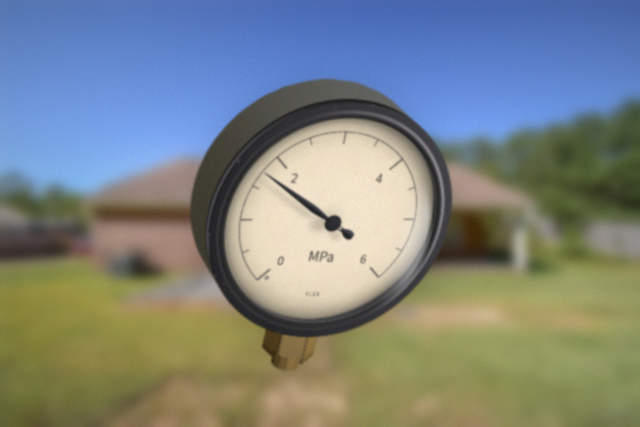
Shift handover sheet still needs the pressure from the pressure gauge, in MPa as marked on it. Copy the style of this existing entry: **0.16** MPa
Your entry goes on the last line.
**1.75** MPa
